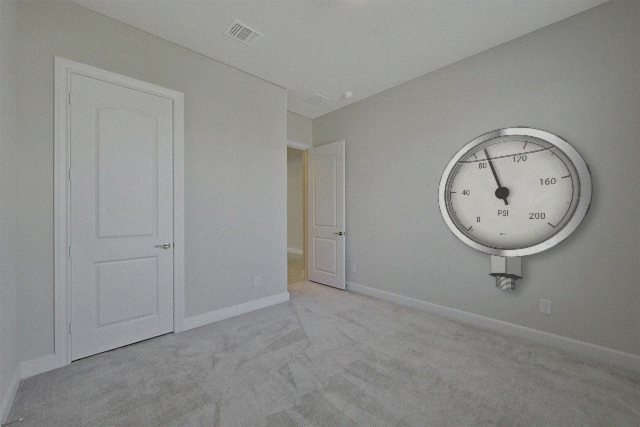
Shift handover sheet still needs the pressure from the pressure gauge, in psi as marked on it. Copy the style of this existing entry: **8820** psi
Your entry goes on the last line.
**90** psi
